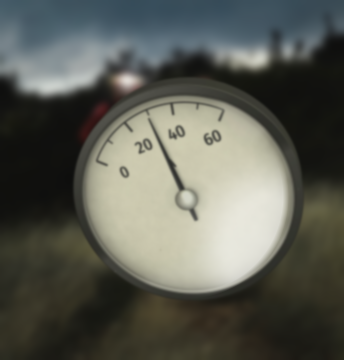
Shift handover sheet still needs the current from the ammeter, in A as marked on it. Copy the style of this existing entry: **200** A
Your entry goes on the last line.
**30** A
